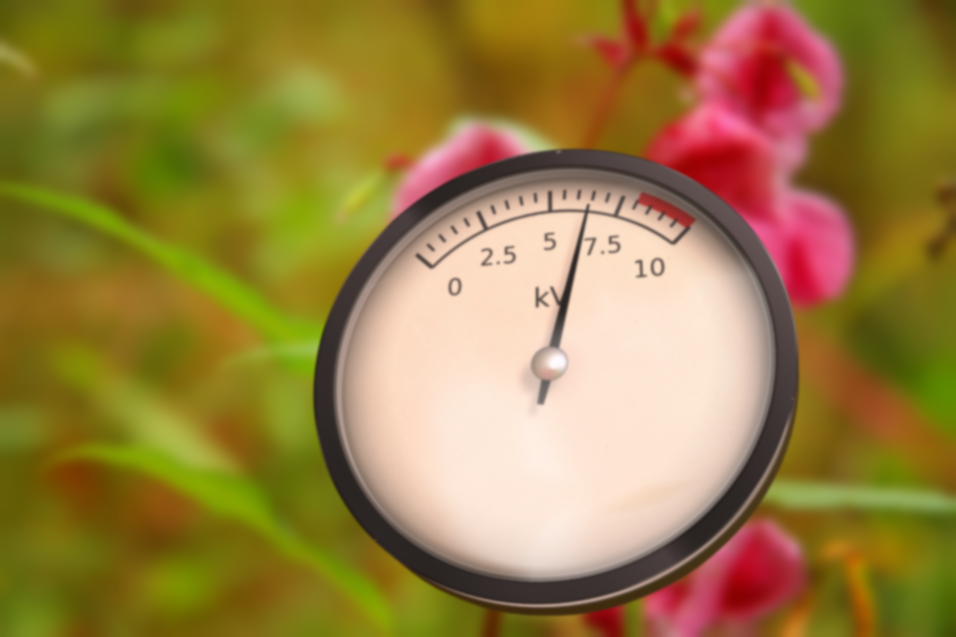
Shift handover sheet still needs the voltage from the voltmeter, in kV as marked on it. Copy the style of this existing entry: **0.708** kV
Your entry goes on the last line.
**6.5** kV
